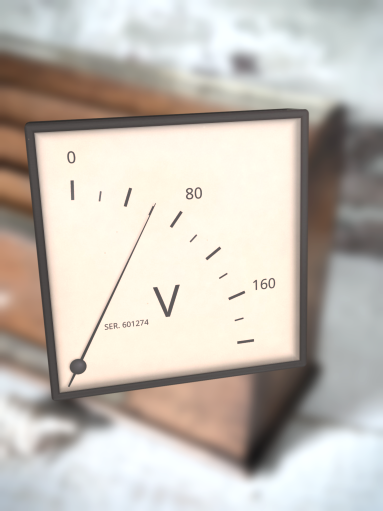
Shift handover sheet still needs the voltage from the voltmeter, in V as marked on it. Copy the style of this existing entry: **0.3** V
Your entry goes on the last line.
**60** V
